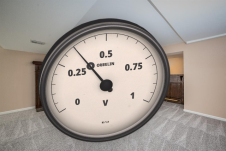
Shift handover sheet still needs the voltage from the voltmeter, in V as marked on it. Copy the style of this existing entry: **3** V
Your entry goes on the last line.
**0.35** V
